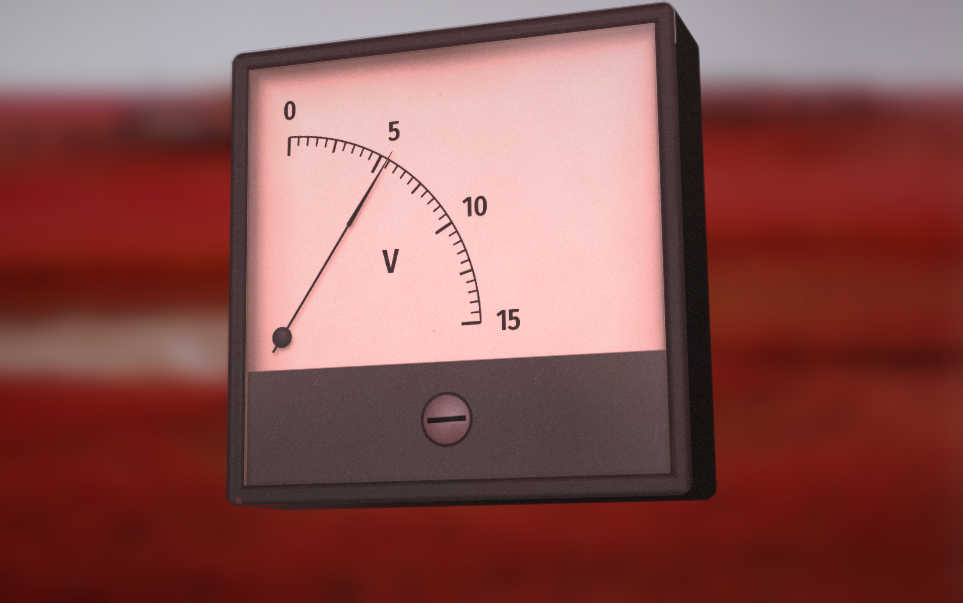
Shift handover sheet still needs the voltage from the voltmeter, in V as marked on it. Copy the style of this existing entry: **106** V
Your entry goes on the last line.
**5.5** V
